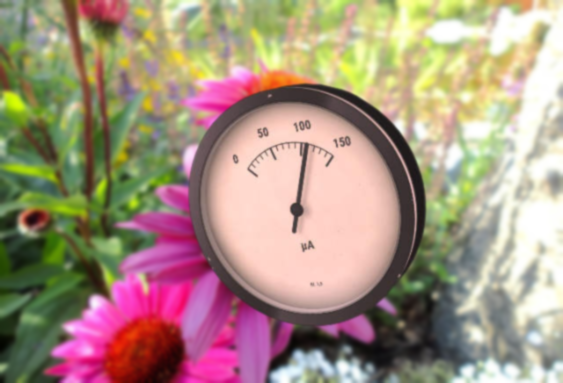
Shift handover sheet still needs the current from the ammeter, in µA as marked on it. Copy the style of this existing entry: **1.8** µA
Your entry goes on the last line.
**110** µA
